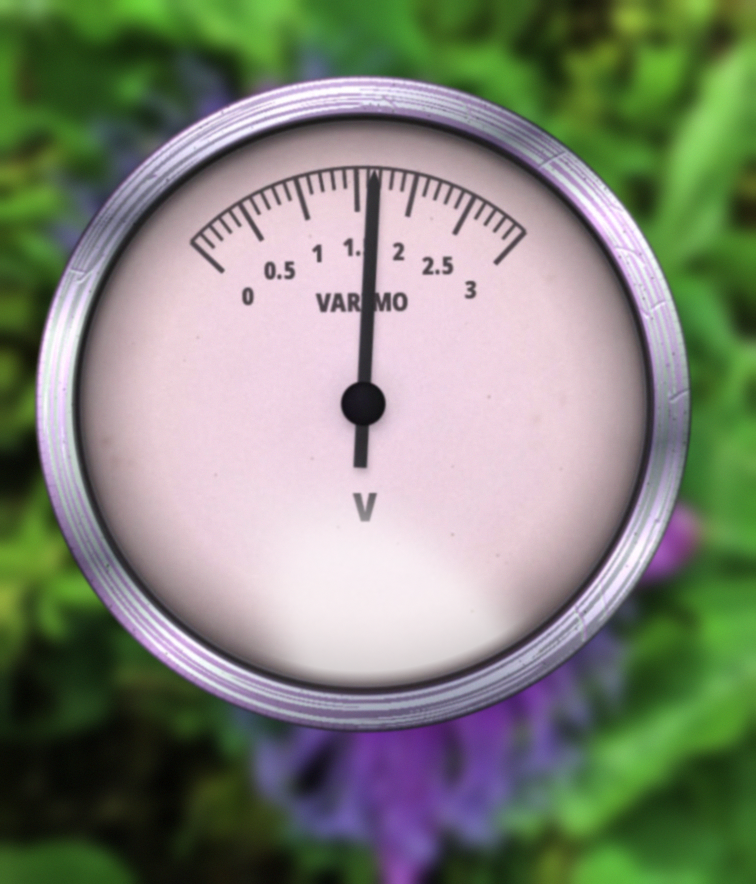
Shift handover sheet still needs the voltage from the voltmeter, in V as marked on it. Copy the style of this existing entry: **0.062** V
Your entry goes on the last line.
**1.65** V
